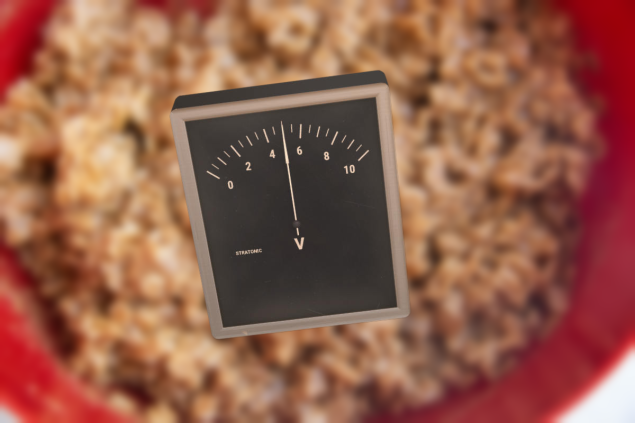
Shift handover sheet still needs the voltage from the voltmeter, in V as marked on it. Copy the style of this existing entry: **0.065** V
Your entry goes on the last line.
**5** V
